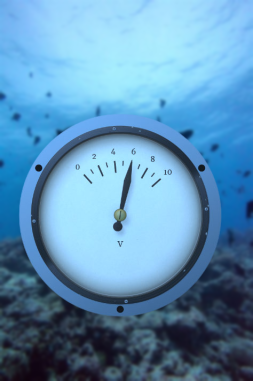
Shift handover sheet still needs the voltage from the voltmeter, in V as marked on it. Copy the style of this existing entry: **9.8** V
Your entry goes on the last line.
**6** V
